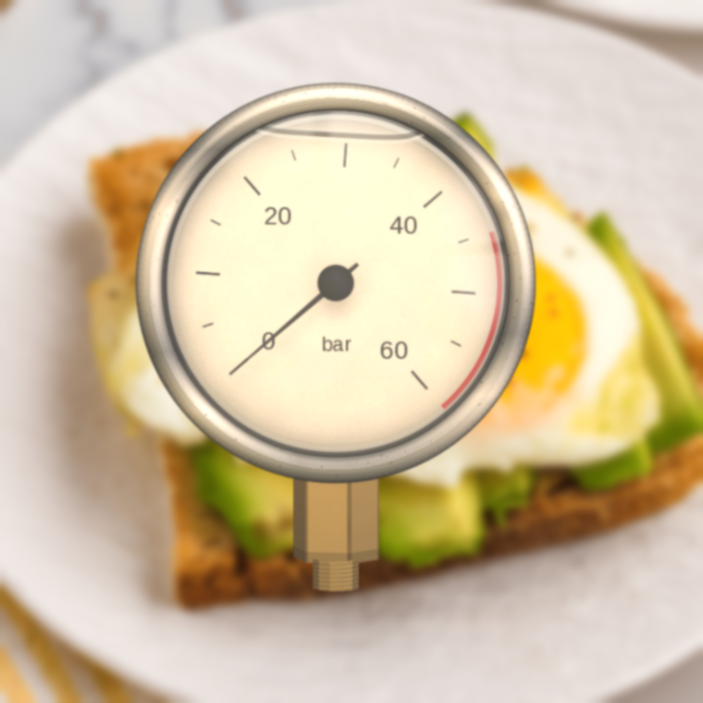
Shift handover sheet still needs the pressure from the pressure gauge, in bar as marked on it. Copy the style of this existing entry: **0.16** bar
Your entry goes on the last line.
**0** bar
